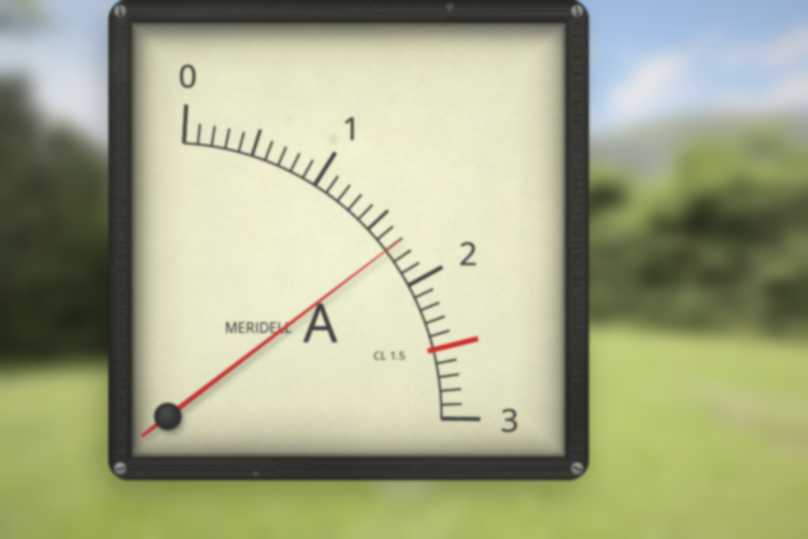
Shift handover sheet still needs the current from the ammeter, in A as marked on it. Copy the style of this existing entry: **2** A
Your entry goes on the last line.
**1.7** A
